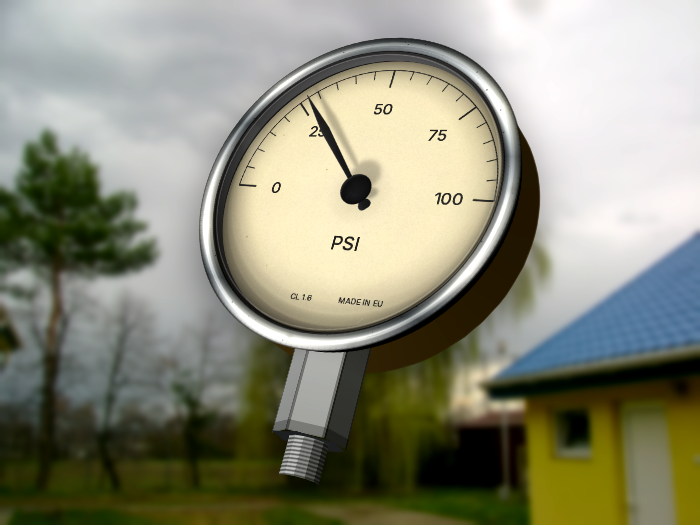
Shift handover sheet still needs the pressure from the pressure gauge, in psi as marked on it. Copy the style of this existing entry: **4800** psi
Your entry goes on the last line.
**27.5** psi
